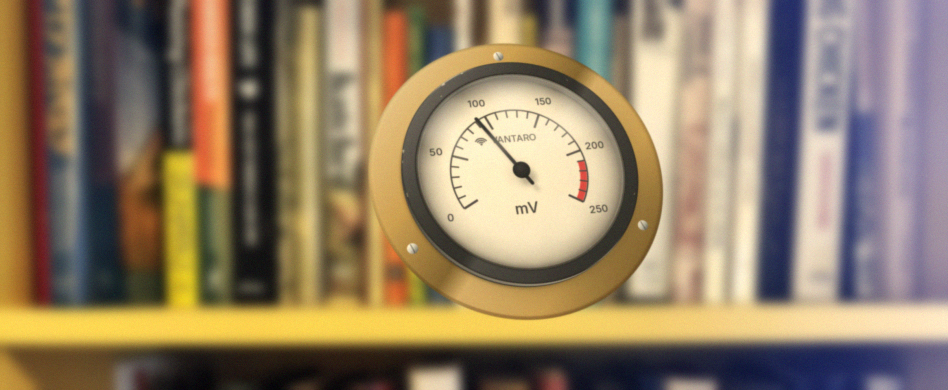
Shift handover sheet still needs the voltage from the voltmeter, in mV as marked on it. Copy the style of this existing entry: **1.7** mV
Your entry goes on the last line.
**90** mV
